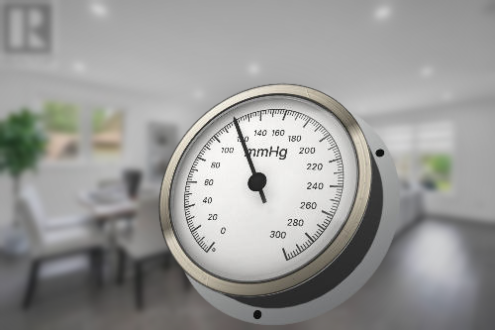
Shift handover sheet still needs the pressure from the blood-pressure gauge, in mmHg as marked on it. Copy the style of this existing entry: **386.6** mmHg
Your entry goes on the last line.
**120** mmHg
